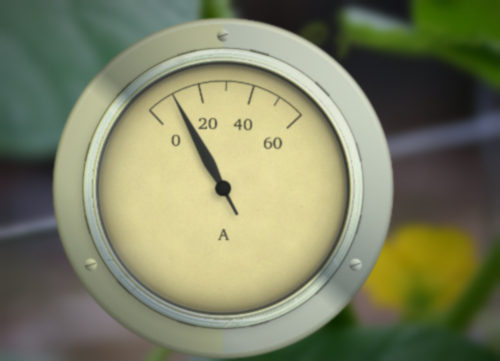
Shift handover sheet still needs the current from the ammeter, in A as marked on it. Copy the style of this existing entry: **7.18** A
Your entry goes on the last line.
**10** A
